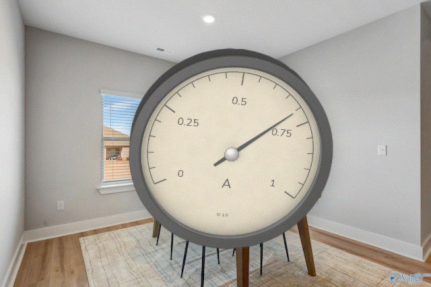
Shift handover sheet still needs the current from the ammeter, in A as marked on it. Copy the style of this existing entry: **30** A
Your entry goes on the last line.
**0.7** A
